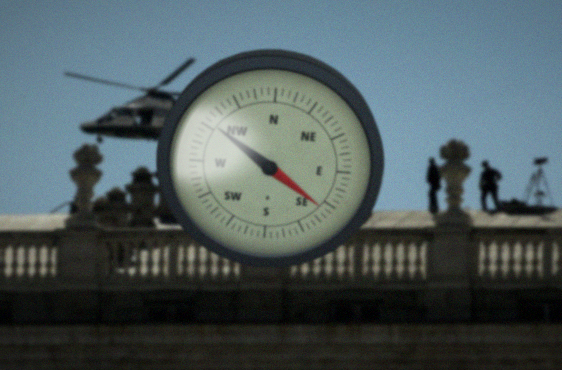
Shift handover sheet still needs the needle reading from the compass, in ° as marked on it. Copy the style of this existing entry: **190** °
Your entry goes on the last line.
**125** °
